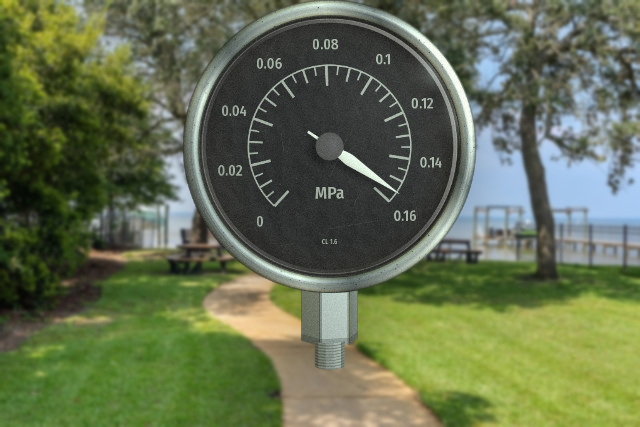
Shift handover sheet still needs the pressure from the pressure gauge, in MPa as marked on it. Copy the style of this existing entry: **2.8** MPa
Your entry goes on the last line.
**0.155** MPa
